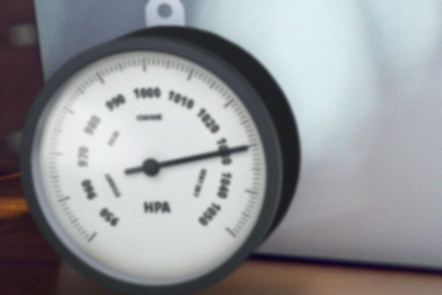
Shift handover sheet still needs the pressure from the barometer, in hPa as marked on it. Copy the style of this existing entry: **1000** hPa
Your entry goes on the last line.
**1030** hPa
